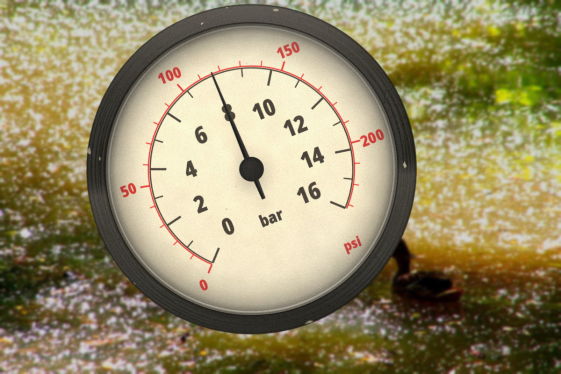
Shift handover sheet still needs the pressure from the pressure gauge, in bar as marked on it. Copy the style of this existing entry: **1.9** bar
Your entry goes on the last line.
**8** bar
